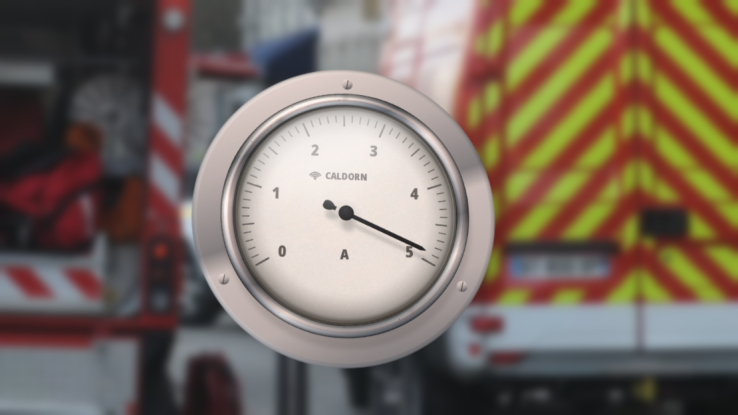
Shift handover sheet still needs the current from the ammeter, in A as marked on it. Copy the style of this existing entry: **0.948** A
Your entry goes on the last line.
**4.9** A
